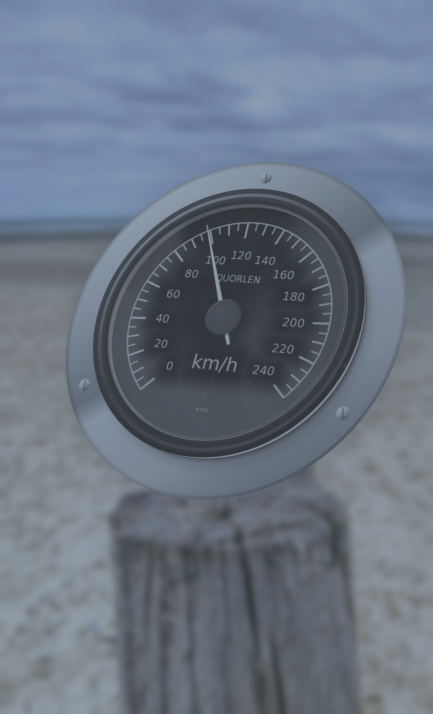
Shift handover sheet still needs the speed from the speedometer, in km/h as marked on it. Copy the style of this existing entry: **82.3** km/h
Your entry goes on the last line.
**100** km/h
